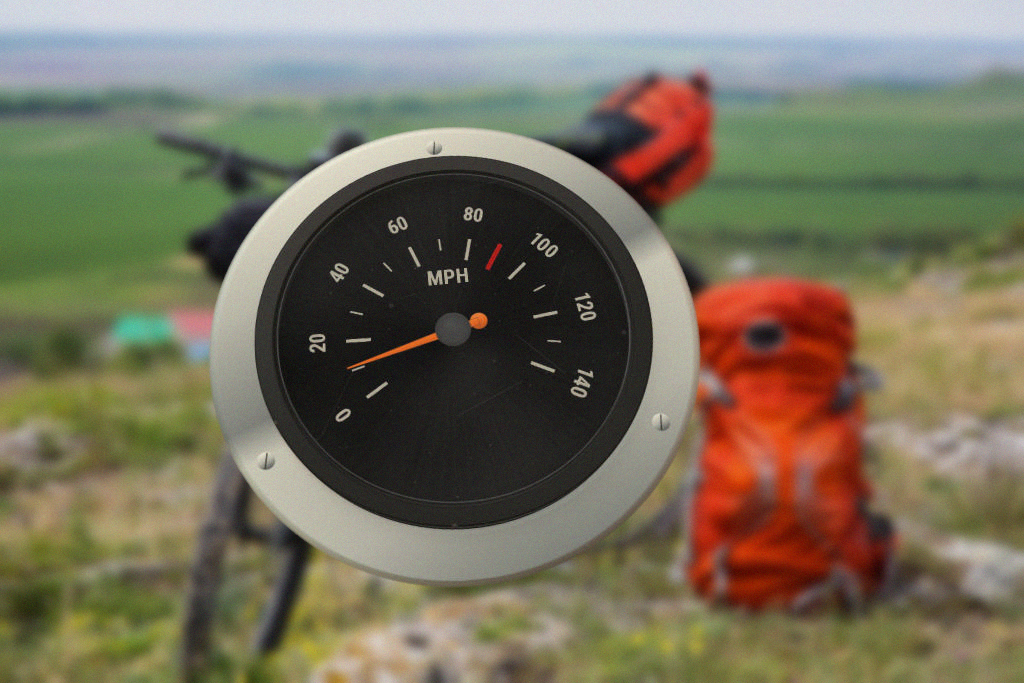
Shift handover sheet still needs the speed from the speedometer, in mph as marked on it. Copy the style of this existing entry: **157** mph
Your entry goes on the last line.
**10** mph
